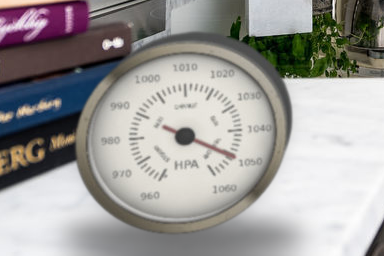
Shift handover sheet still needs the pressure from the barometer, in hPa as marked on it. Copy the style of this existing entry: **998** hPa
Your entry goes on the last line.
**1050** hPa
